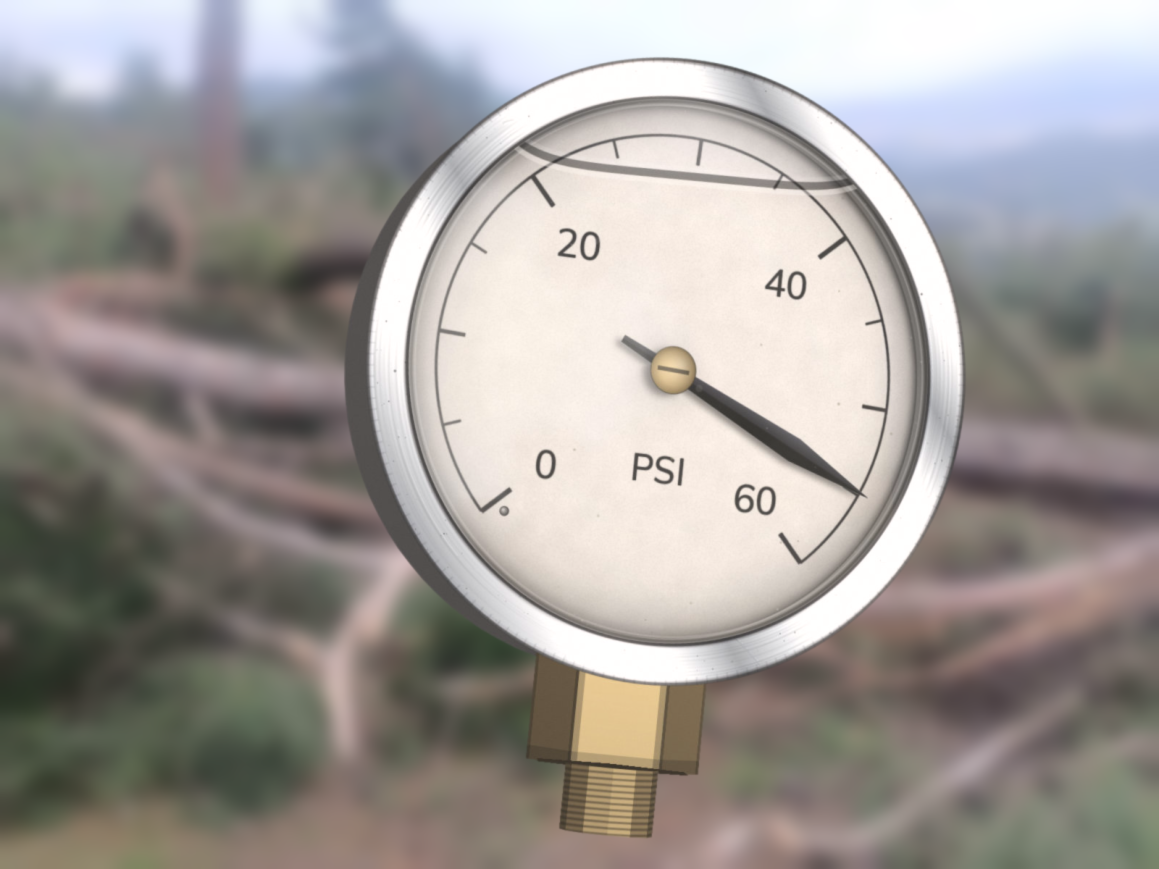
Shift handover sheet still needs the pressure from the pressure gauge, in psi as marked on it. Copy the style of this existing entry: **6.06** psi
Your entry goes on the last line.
**55** psi
